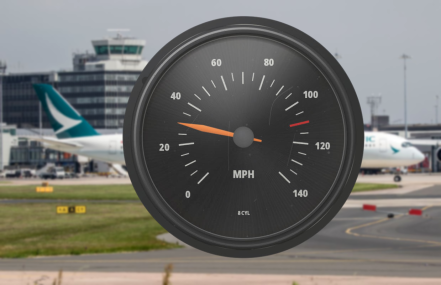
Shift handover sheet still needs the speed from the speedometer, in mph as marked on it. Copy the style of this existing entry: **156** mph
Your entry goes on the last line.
**30** mph
